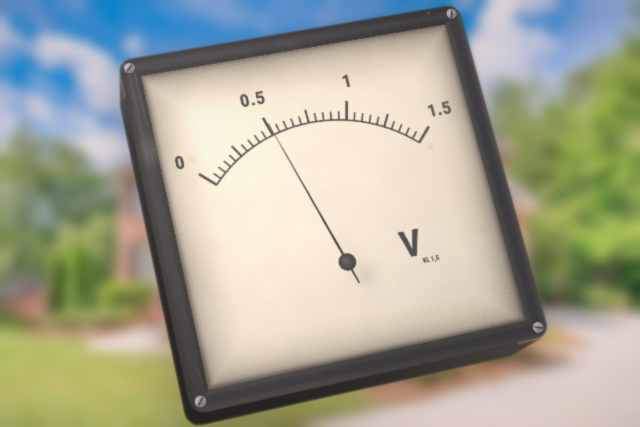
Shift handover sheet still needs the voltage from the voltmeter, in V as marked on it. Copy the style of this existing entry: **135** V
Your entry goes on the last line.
**0.5** V
